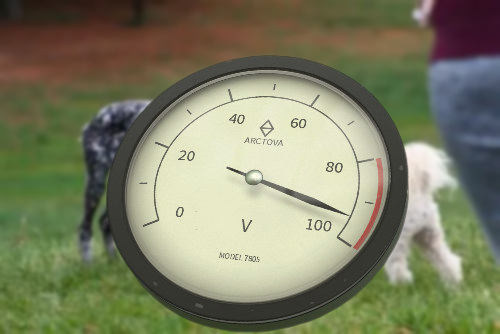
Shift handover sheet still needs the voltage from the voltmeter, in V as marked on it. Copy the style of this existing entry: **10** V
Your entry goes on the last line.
**95** V
